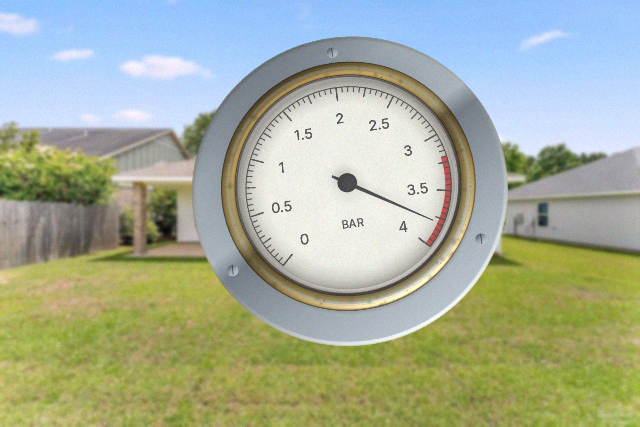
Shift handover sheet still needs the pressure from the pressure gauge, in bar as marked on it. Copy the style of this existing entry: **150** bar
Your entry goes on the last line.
**3.8** bar
